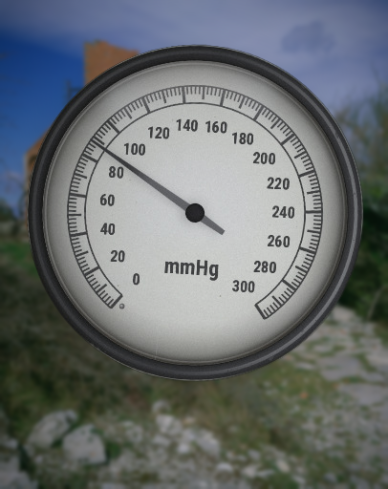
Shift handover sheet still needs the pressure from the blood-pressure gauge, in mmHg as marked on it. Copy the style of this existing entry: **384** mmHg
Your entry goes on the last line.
**88** mmHg
